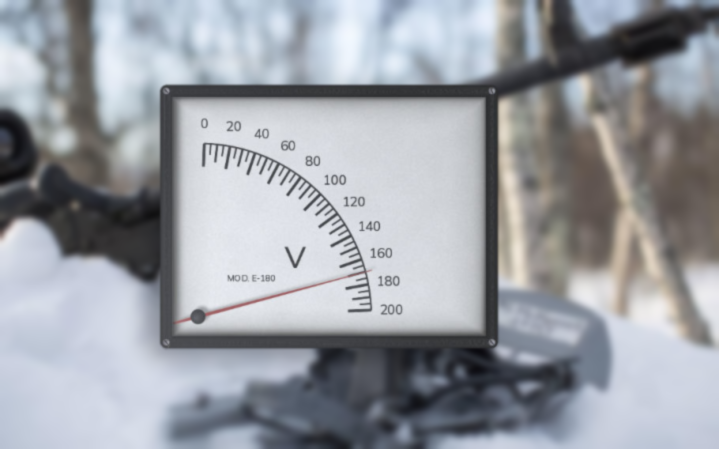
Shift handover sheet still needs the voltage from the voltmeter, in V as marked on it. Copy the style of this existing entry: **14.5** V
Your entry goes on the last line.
**170** V
